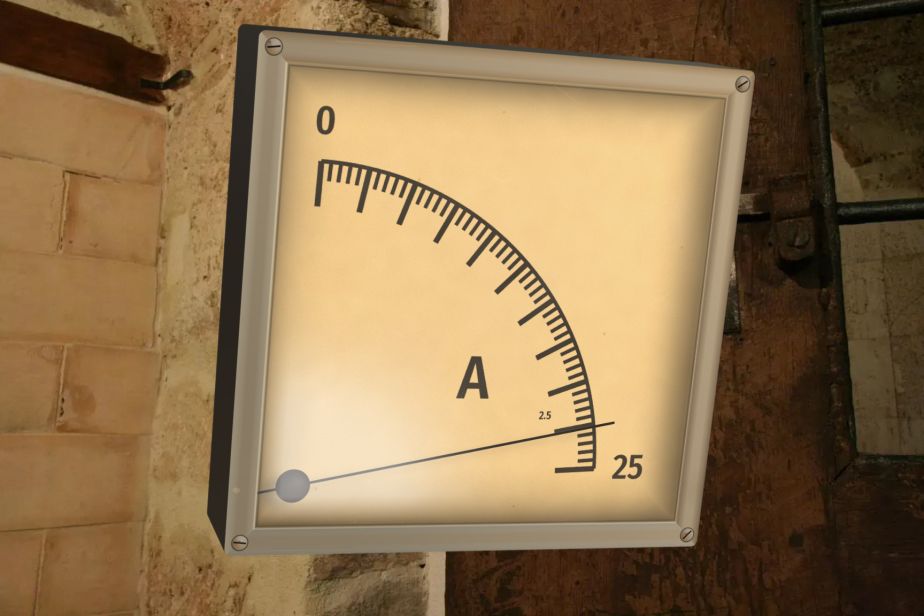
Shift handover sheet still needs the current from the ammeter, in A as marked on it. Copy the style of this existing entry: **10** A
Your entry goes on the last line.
**22.5** A
